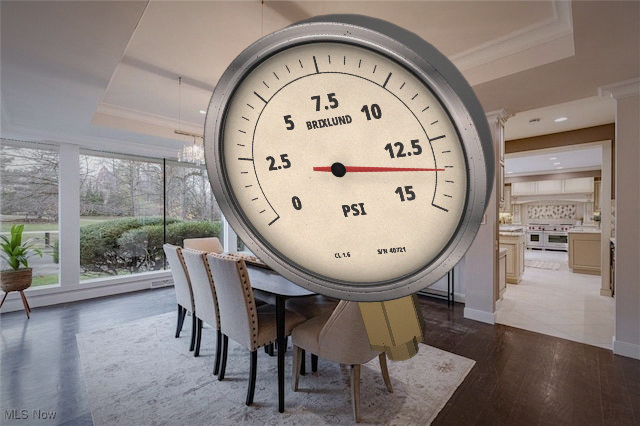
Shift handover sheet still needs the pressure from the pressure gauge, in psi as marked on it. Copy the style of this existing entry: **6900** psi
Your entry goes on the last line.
**13.5** psi
